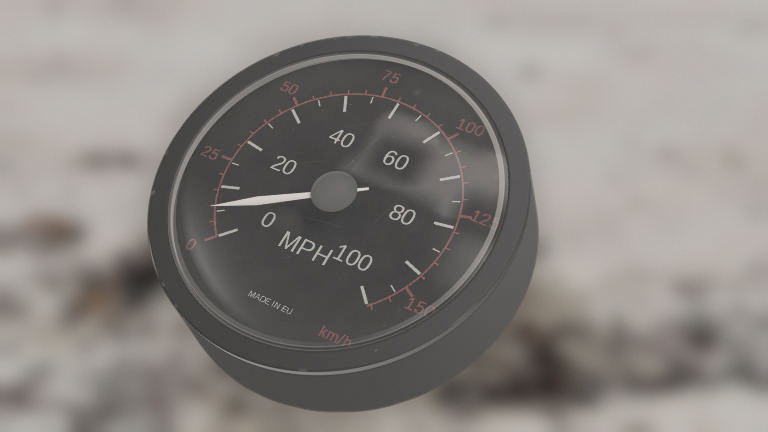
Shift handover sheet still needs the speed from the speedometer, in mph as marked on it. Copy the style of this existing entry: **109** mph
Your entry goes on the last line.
**5** mph
